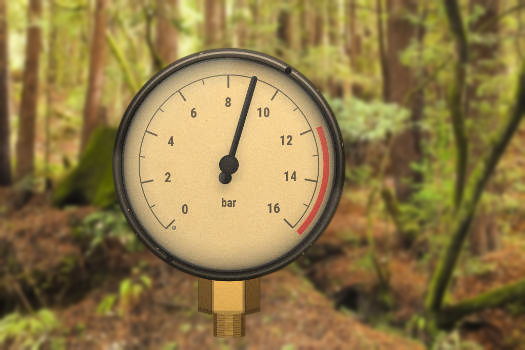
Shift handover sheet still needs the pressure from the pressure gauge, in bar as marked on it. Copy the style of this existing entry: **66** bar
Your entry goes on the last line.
**9** bar
